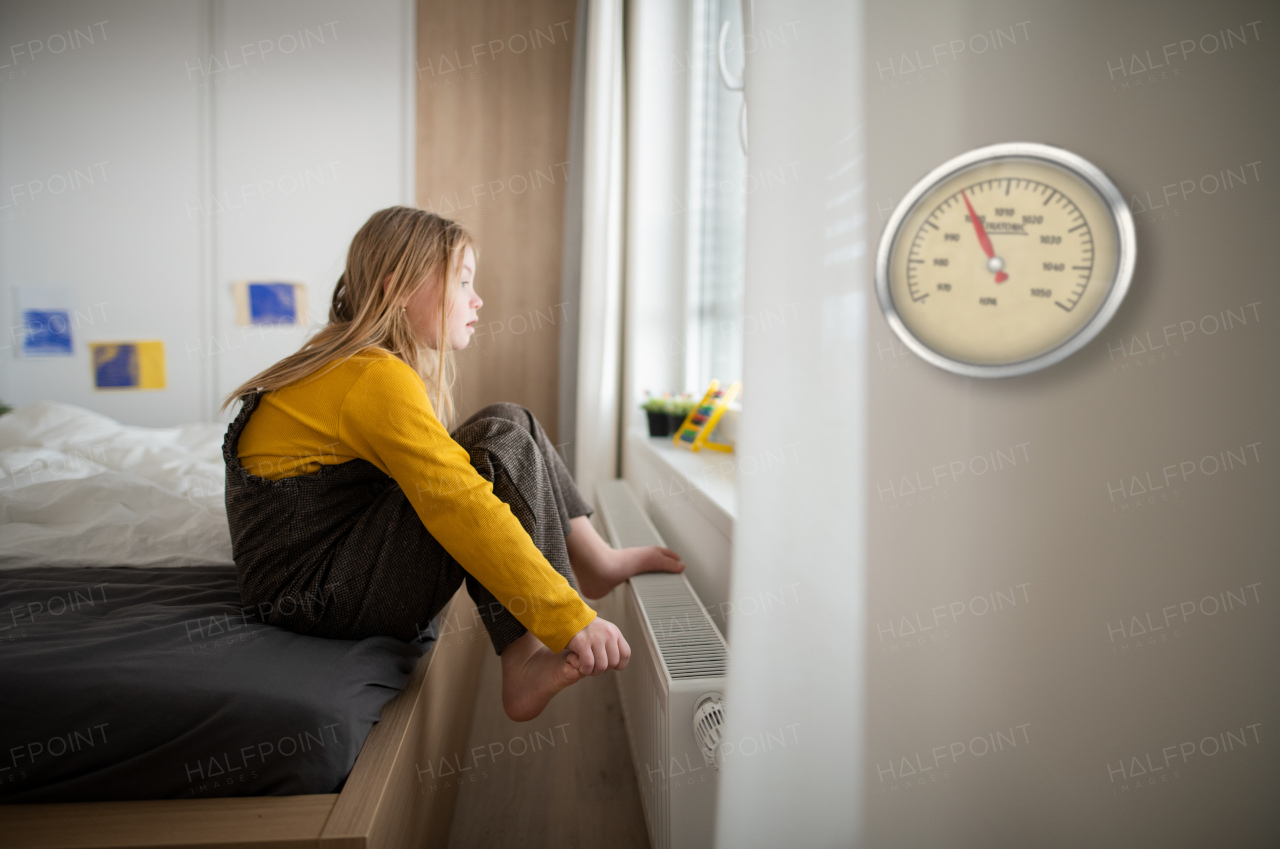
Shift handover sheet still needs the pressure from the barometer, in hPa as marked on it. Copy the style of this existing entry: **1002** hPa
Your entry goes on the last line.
**1000** hPa
